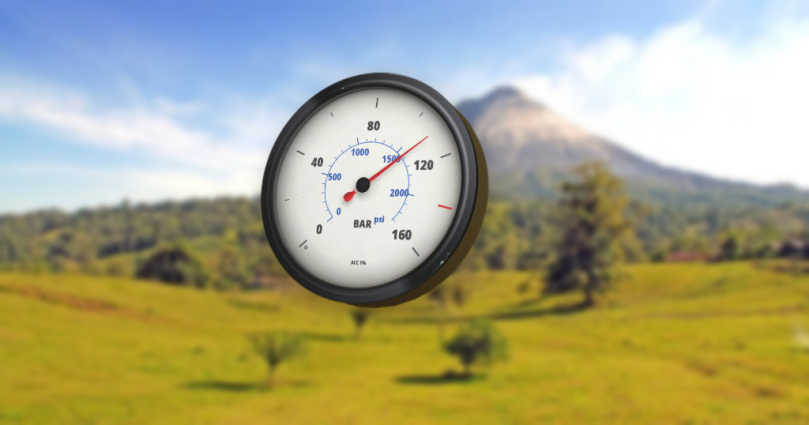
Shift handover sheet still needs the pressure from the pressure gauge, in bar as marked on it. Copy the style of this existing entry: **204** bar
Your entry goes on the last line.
**110** bar
